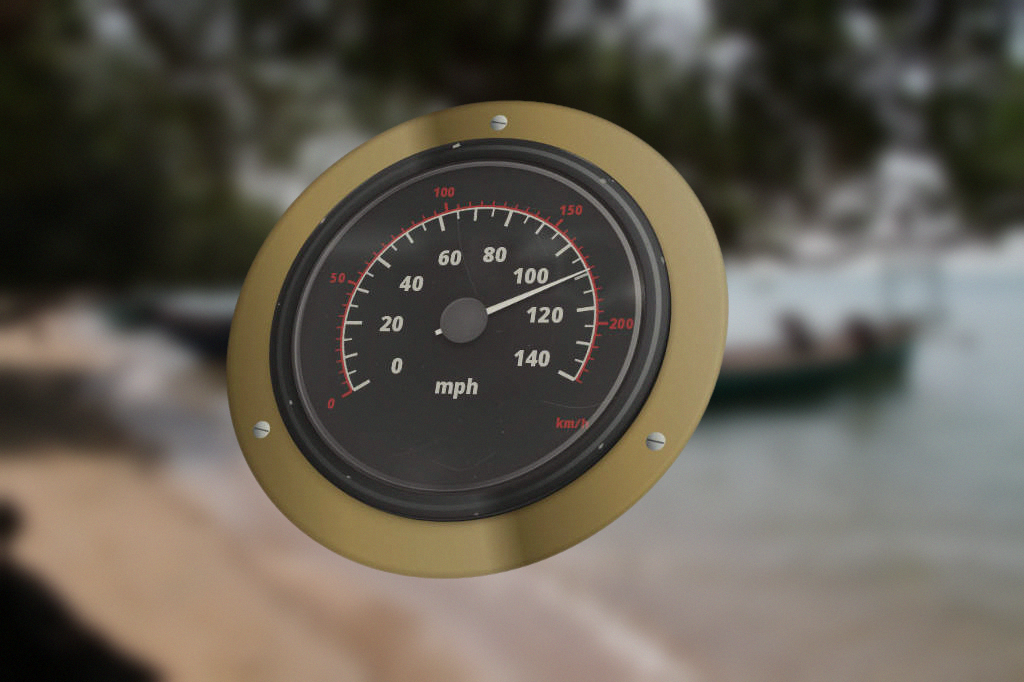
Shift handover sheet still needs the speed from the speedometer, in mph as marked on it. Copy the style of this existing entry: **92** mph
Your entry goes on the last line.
**110** mph
